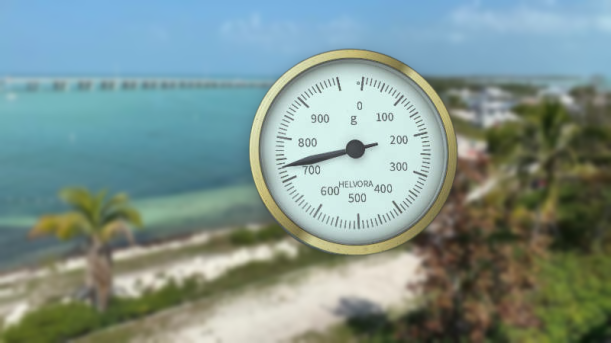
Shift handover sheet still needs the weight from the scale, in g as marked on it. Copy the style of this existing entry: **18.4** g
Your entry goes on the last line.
**730** g
